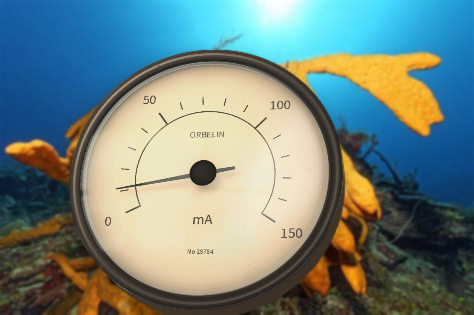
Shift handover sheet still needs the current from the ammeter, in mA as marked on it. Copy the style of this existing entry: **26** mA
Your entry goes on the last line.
**10** mA
